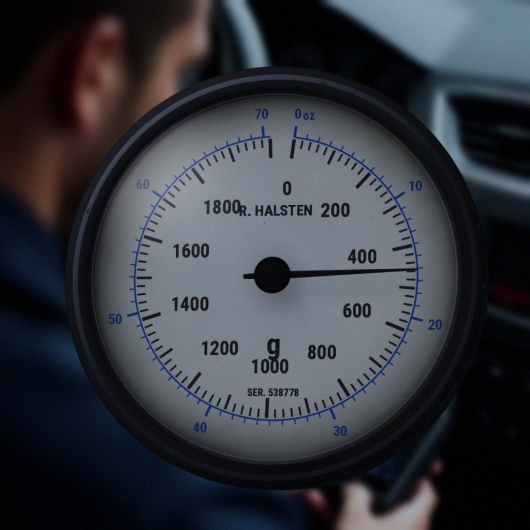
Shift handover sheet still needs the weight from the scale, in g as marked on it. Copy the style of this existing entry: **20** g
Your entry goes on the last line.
**460** g
